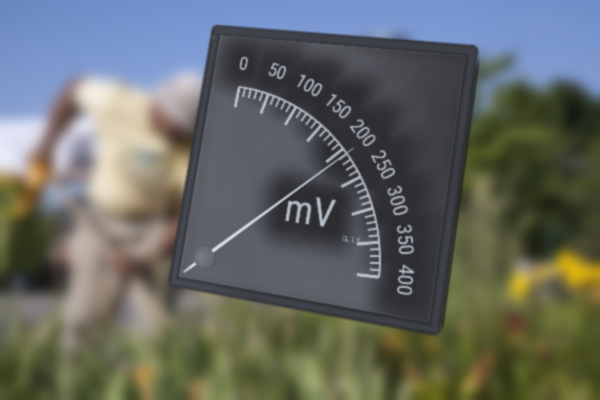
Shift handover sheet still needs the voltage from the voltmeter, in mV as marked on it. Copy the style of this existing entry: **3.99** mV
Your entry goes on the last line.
**210** mV
